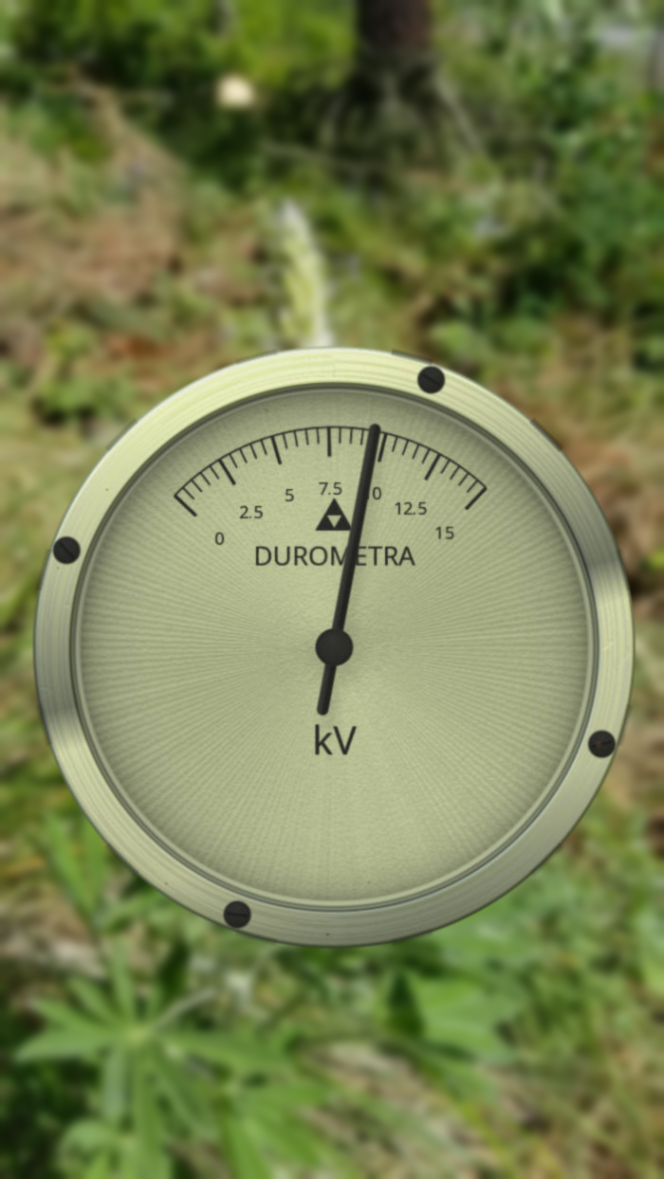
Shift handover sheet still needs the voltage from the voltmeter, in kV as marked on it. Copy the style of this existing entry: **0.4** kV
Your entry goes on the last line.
**9.5** kV
